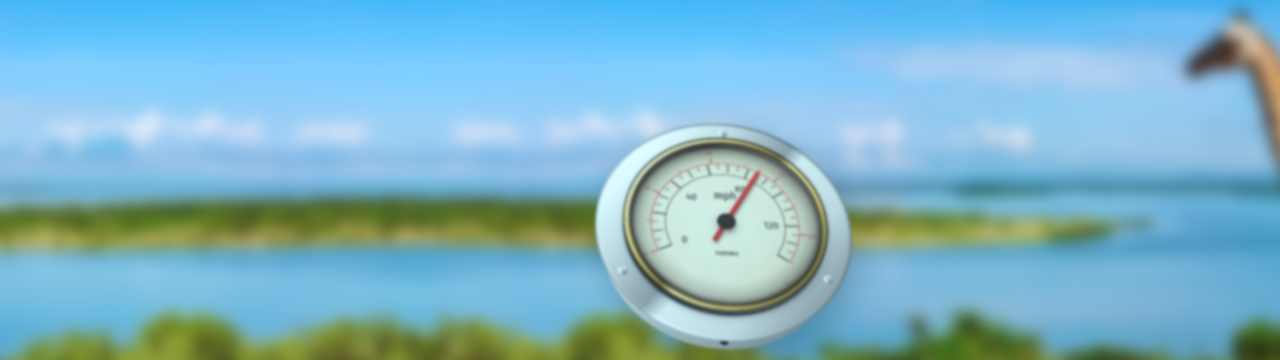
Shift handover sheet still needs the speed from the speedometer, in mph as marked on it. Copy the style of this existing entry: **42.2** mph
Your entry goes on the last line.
**85** mph
